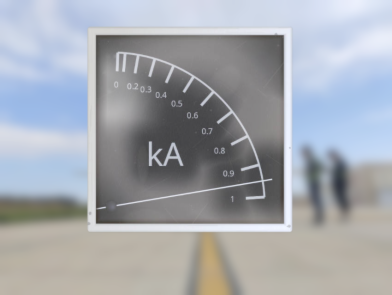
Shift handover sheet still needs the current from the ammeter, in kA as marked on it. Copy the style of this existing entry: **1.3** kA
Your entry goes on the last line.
**0.95** kA
